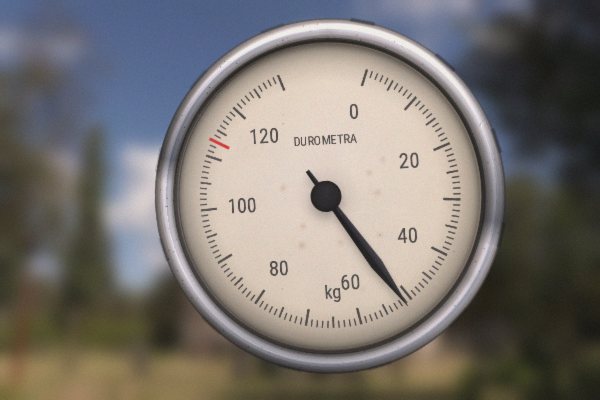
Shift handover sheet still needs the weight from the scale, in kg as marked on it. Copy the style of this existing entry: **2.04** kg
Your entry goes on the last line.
**51** kg
